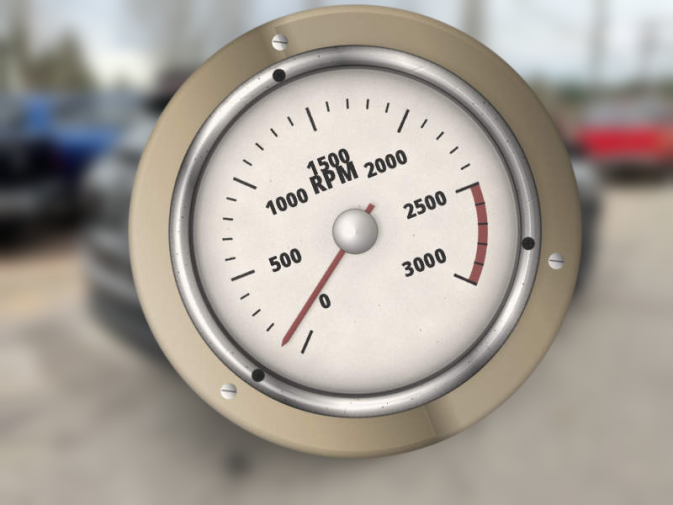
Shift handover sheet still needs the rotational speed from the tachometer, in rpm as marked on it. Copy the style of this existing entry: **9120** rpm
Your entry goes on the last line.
**100** rpm
